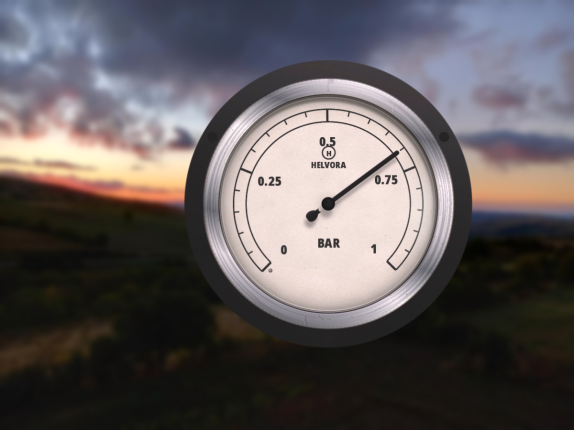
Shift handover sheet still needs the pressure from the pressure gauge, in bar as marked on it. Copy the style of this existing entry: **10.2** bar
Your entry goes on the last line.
**0.7** bar
